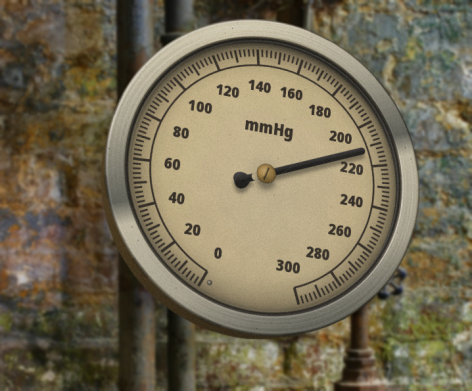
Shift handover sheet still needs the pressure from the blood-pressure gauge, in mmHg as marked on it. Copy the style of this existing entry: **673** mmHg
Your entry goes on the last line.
**212** mmHg
